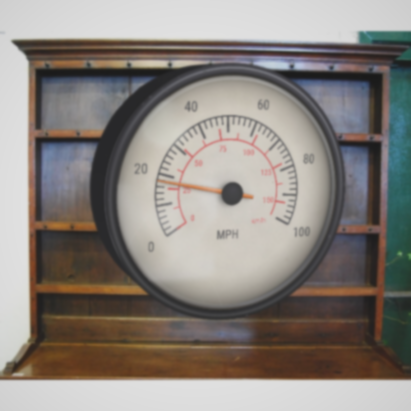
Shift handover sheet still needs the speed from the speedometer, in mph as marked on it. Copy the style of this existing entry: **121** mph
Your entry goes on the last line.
**18** mph
